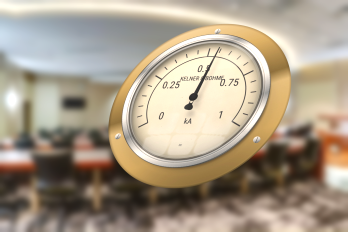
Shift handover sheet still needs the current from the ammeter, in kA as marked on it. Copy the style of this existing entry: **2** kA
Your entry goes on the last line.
**0.55** kA
